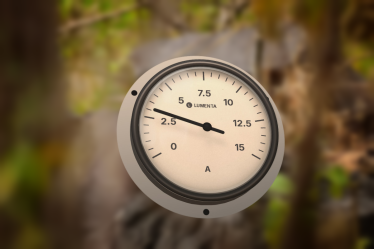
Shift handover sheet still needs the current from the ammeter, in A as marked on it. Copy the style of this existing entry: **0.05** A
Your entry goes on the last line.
**3** A
